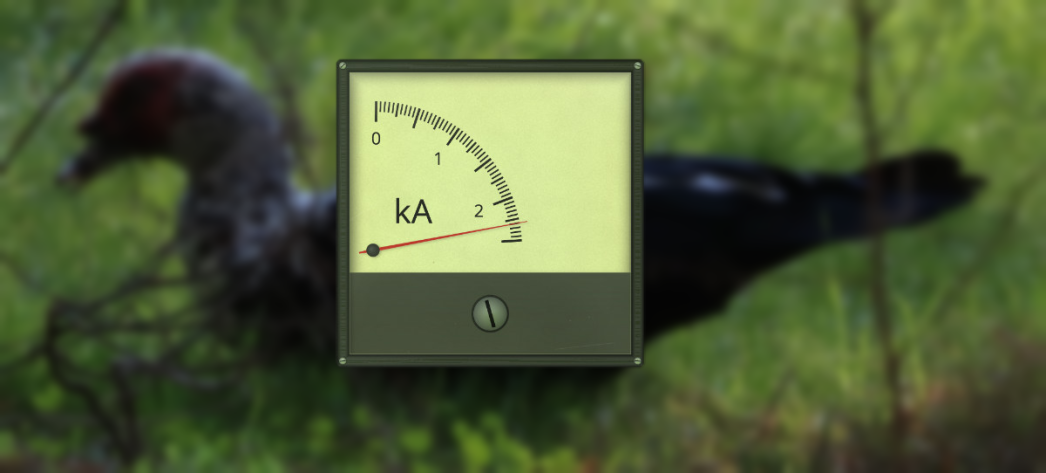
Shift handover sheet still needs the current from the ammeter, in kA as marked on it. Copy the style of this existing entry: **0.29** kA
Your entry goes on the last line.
**2.3** kA
